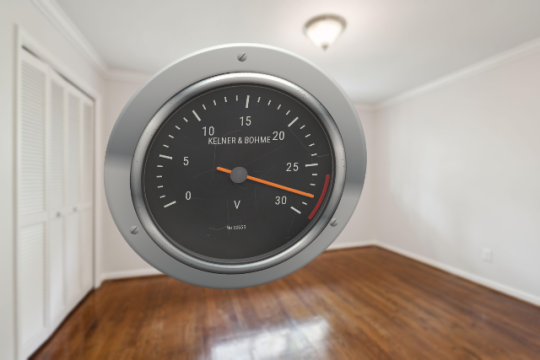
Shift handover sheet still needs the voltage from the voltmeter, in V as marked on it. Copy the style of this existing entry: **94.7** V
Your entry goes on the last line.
**28** V
